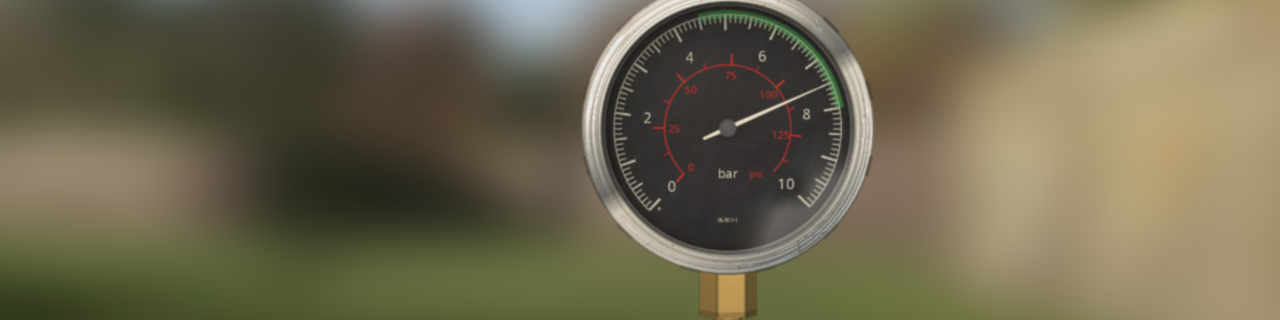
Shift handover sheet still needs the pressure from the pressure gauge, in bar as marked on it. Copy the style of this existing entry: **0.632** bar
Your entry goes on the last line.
**7.5** bar
